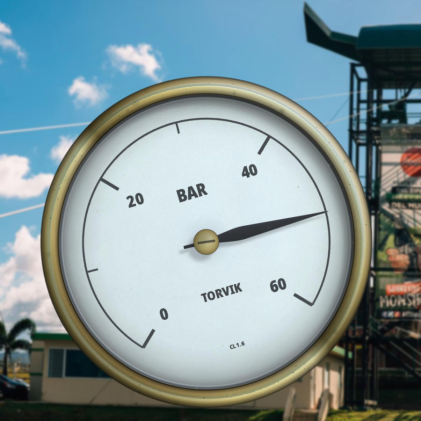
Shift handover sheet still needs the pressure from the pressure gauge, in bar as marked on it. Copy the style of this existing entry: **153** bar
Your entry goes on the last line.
**50** bar
